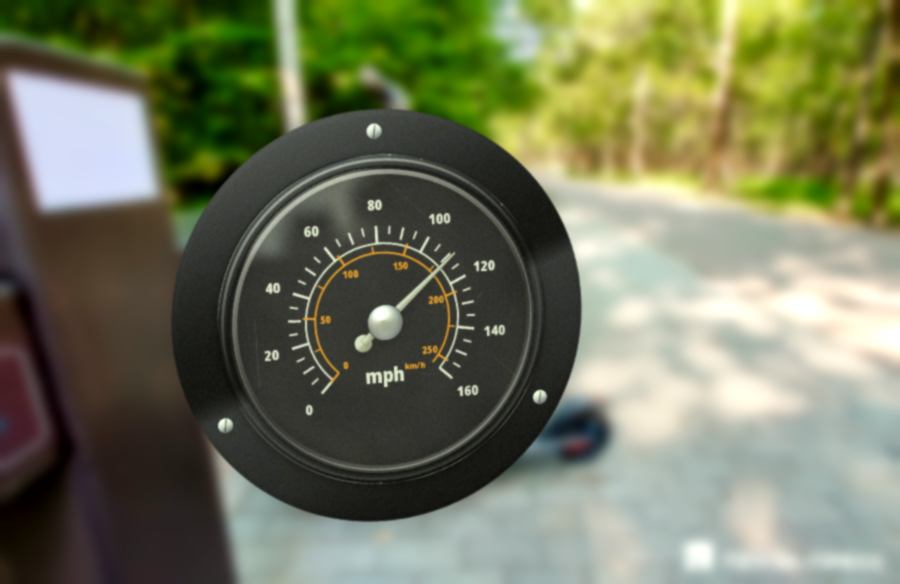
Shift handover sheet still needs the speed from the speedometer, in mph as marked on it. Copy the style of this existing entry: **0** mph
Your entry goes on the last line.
**110** mph
